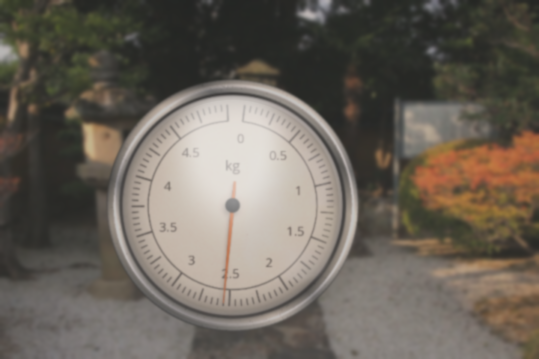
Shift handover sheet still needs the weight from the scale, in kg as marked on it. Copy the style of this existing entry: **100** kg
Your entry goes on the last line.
**2.55** kg
